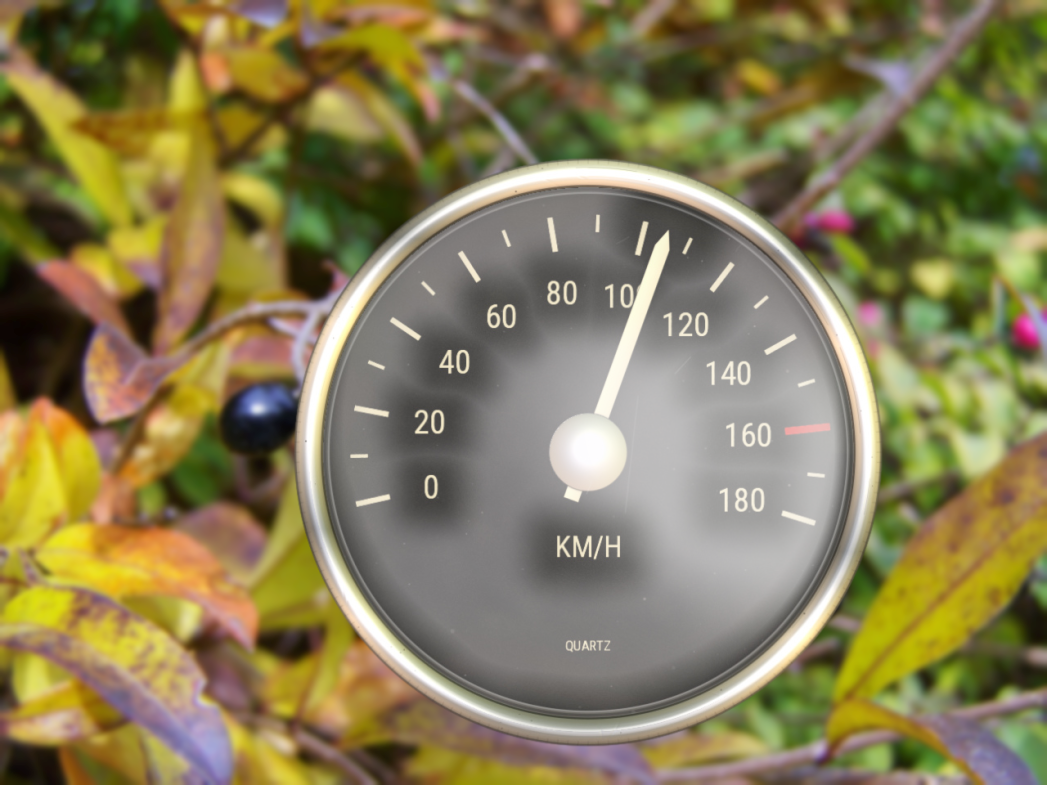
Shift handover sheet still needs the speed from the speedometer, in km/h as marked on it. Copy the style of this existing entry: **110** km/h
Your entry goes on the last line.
**105** km/h
